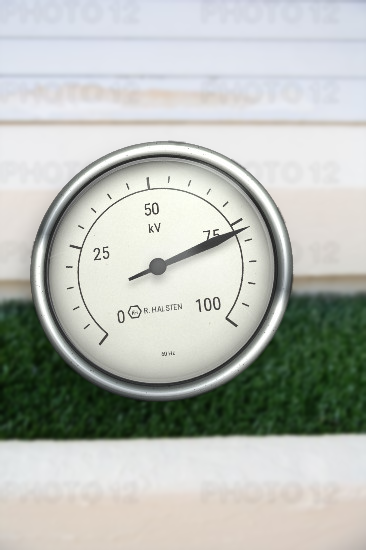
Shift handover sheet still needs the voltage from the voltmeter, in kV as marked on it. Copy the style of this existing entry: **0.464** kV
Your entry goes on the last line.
**77.5** kV
